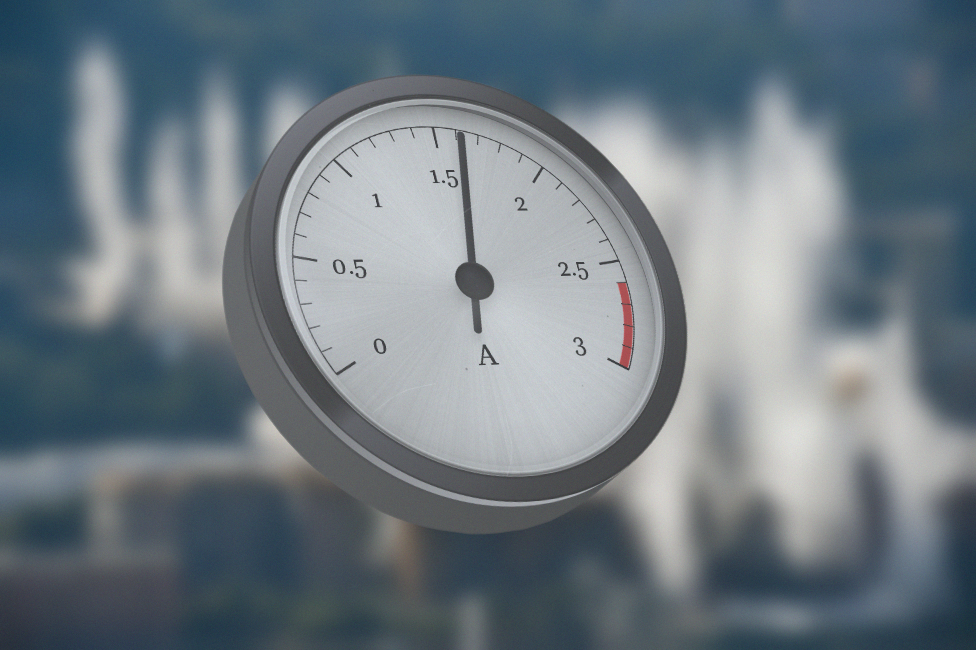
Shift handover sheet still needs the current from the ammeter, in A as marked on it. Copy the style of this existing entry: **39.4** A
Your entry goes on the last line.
**1.6** A
